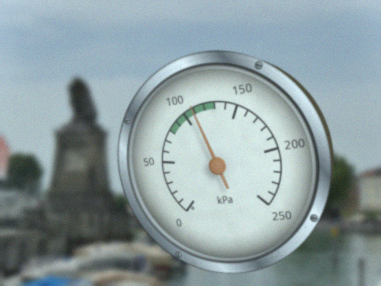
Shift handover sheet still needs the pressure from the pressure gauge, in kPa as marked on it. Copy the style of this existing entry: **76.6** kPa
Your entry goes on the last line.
**110** kPa
